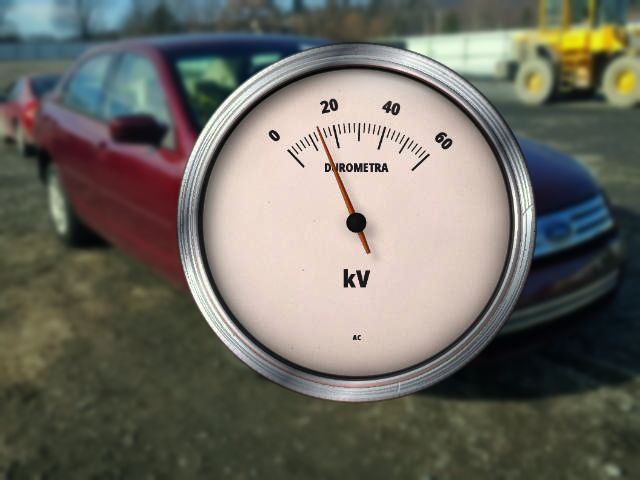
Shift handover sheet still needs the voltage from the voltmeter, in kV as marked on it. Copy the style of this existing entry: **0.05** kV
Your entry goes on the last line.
**14** kV
